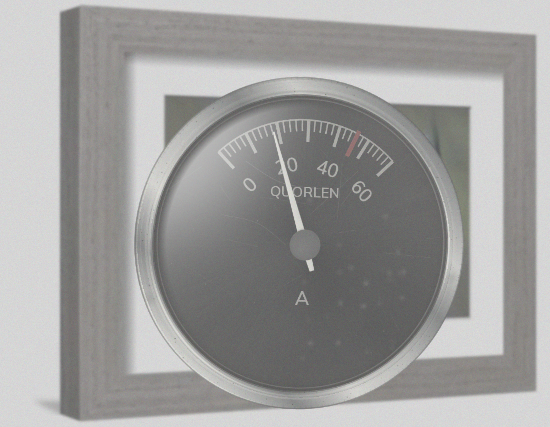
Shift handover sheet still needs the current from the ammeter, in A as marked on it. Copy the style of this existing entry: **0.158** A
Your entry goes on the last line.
**18** A
